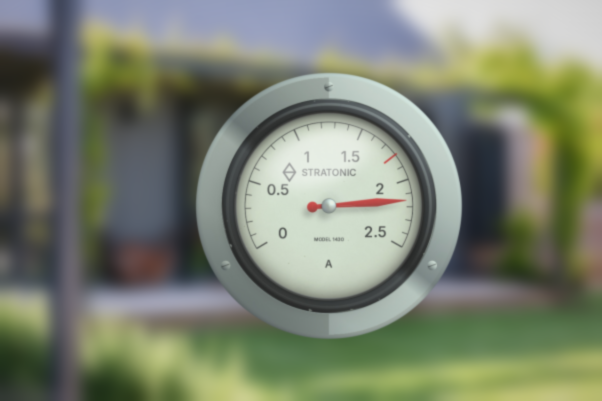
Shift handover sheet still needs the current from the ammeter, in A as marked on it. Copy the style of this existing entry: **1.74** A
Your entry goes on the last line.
**2.15** A
